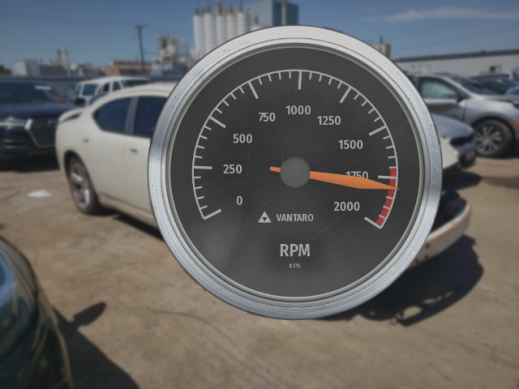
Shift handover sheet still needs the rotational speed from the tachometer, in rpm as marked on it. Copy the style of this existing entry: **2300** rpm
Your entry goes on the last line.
**1800** rpm
